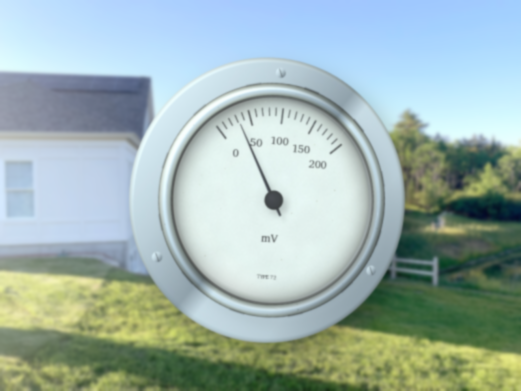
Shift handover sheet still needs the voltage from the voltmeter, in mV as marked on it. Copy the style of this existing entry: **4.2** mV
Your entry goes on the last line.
**30** mV
